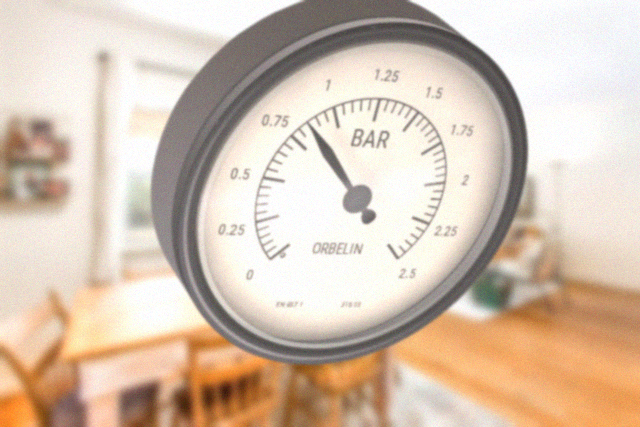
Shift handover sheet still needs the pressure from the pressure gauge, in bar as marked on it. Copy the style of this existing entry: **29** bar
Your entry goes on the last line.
**0.85** bar
